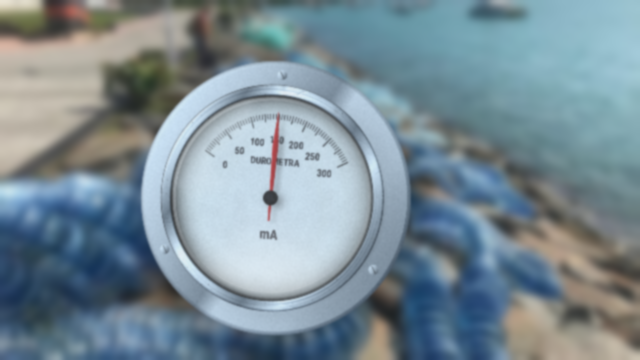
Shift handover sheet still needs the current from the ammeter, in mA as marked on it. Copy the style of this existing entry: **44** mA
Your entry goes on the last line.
**150** mA
